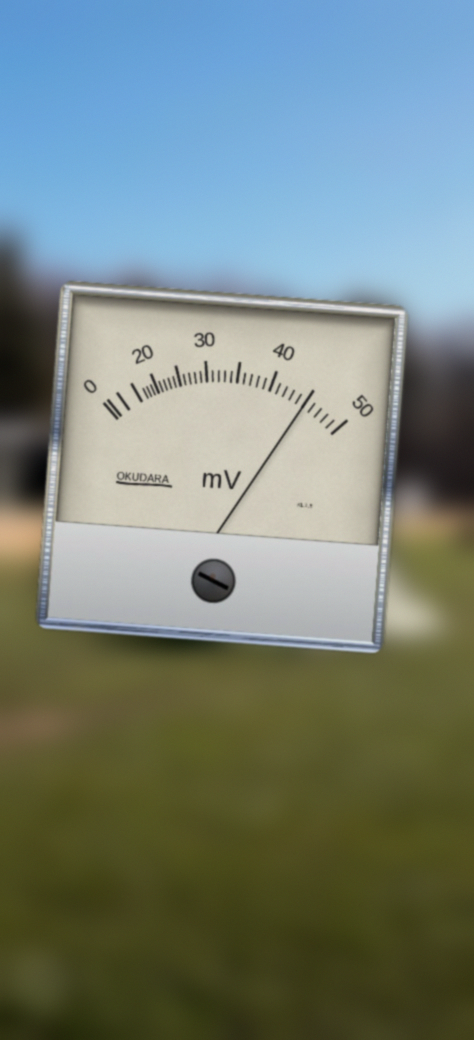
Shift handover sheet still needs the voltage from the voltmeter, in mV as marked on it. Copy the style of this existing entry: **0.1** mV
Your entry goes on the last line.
**45** mV
